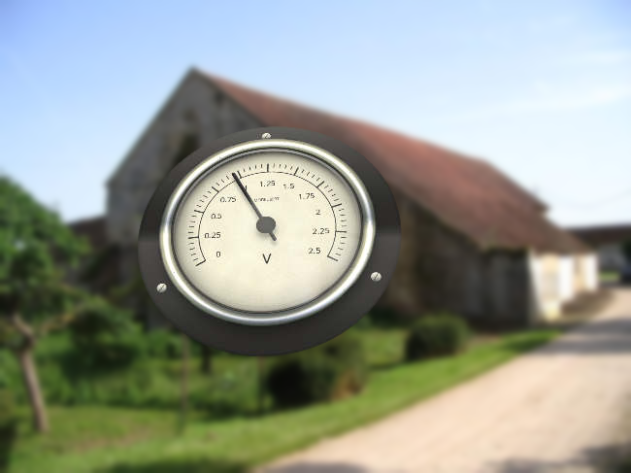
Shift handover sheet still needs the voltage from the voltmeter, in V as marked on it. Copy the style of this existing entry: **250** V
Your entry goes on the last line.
**0.95** V
